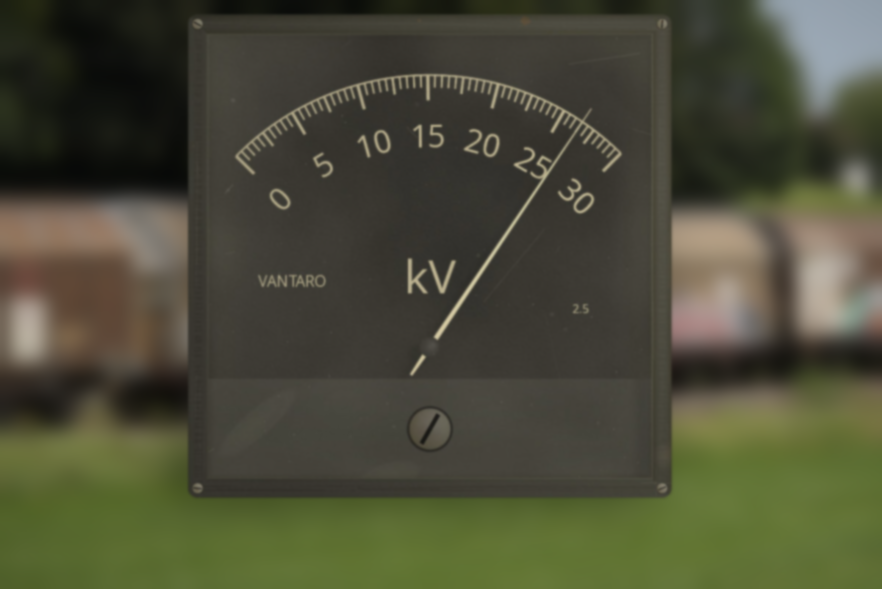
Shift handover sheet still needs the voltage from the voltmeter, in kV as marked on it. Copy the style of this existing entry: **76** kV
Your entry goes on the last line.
**26.5** kV
